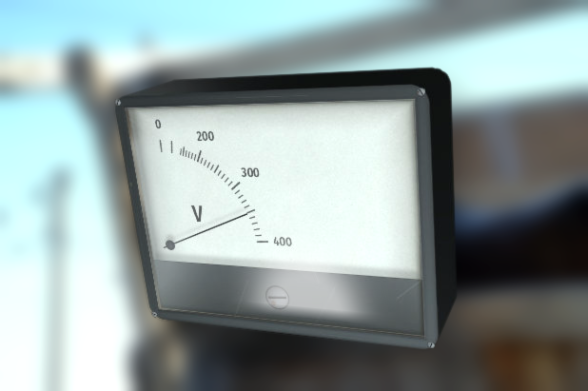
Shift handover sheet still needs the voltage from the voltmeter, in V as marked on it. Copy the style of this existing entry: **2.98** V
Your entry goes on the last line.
**350** V
